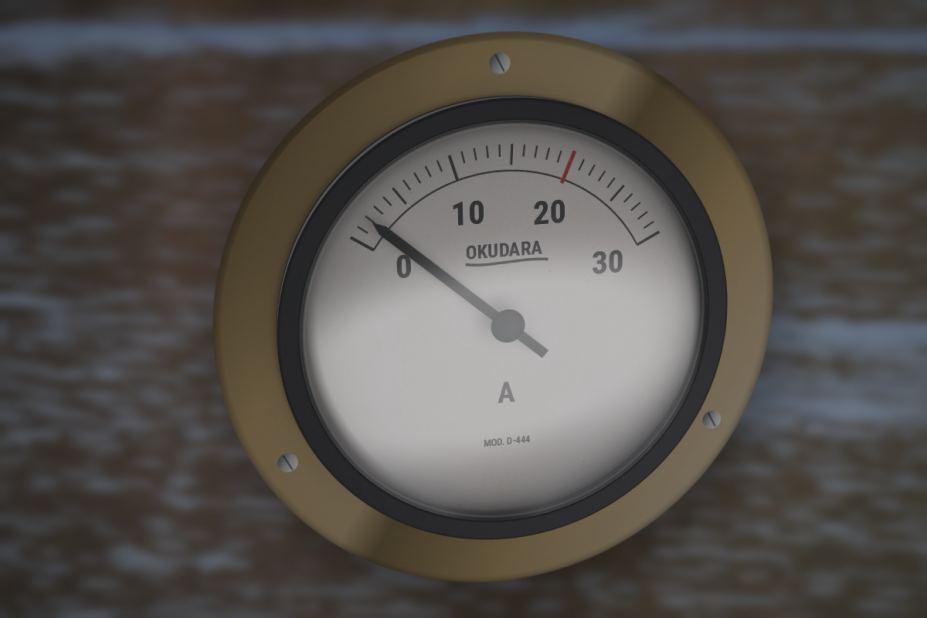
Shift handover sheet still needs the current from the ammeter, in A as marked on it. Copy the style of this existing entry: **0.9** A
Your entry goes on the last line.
**2** A
